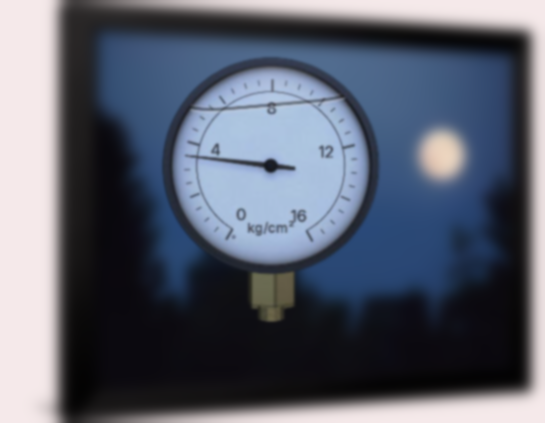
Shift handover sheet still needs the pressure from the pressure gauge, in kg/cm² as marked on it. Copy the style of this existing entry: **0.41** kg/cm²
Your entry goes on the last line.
**3.5** kg/cm²
